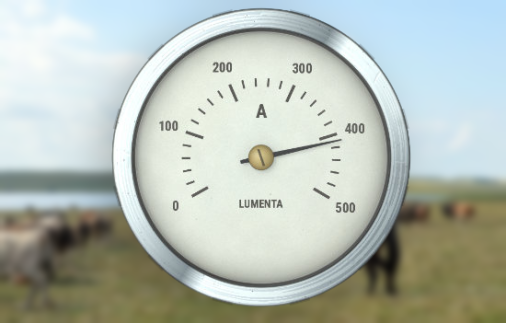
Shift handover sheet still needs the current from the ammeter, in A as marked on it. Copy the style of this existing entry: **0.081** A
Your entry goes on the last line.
**410** A
